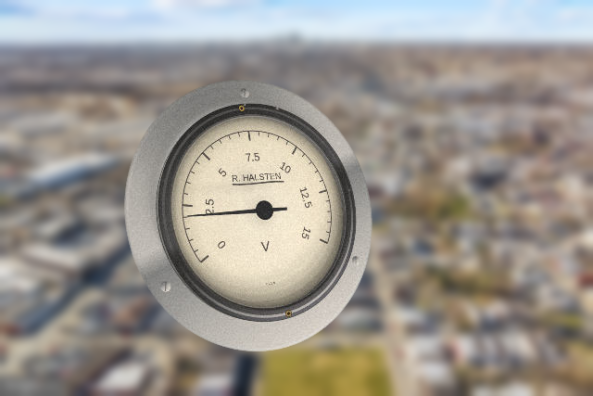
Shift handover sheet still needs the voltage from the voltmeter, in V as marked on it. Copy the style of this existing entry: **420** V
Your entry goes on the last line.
**2** V
